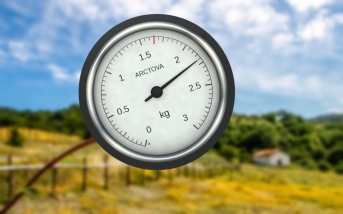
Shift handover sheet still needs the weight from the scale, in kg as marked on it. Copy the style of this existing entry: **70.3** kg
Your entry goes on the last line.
**2.2** kg
